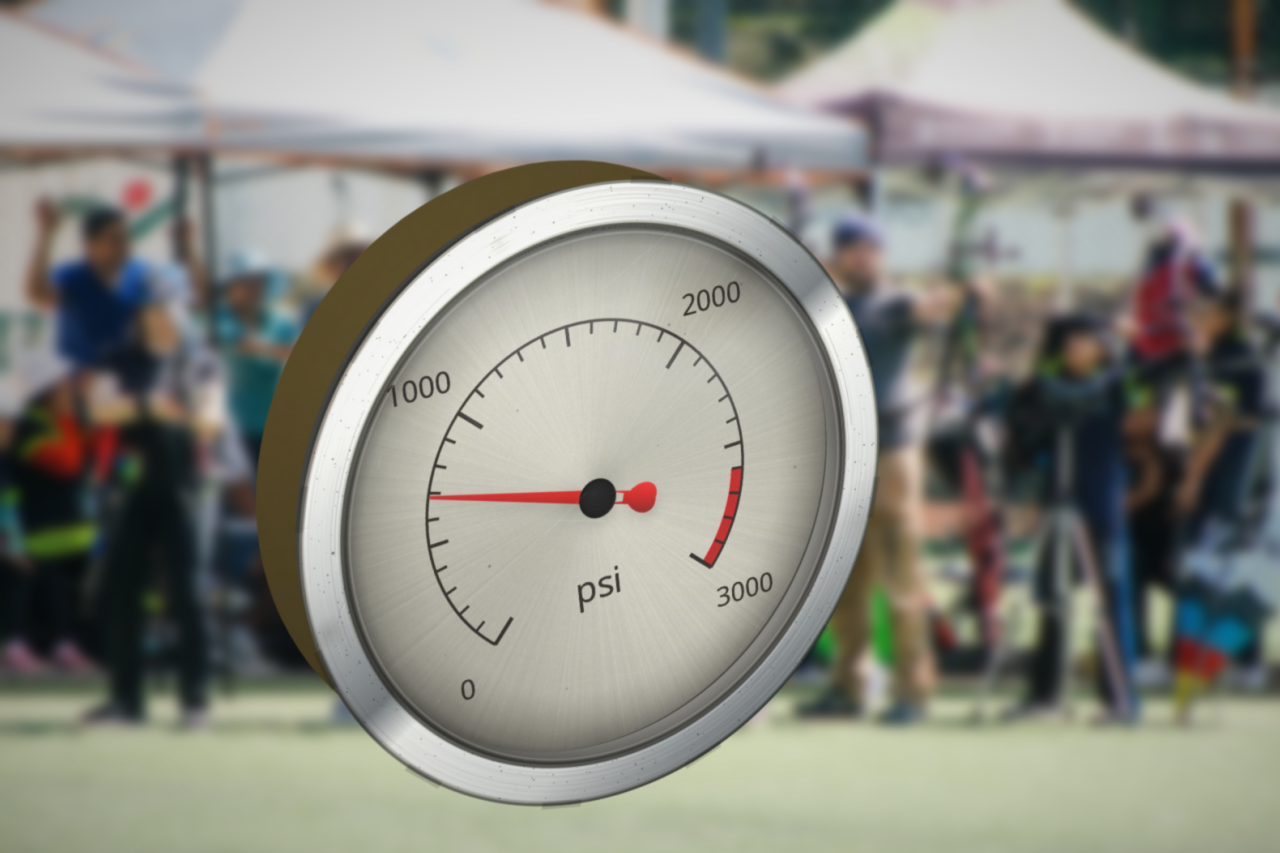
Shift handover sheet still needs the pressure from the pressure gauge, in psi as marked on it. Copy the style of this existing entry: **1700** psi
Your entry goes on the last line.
**700** psi
